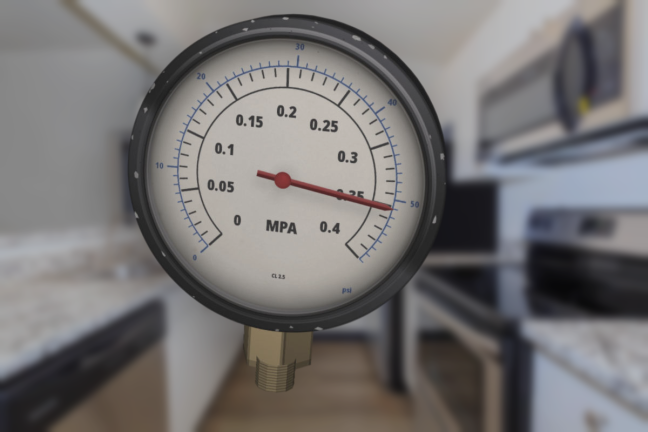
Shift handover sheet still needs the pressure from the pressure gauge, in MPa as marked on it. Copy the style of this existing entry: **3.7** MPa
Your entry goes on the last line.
**0.35** MPa
